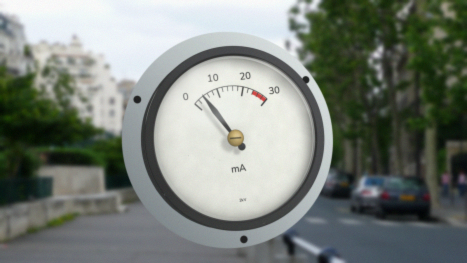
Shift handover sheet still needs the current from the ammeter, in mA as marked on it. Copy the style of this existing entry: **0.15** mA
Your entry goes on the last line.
**4** mA
